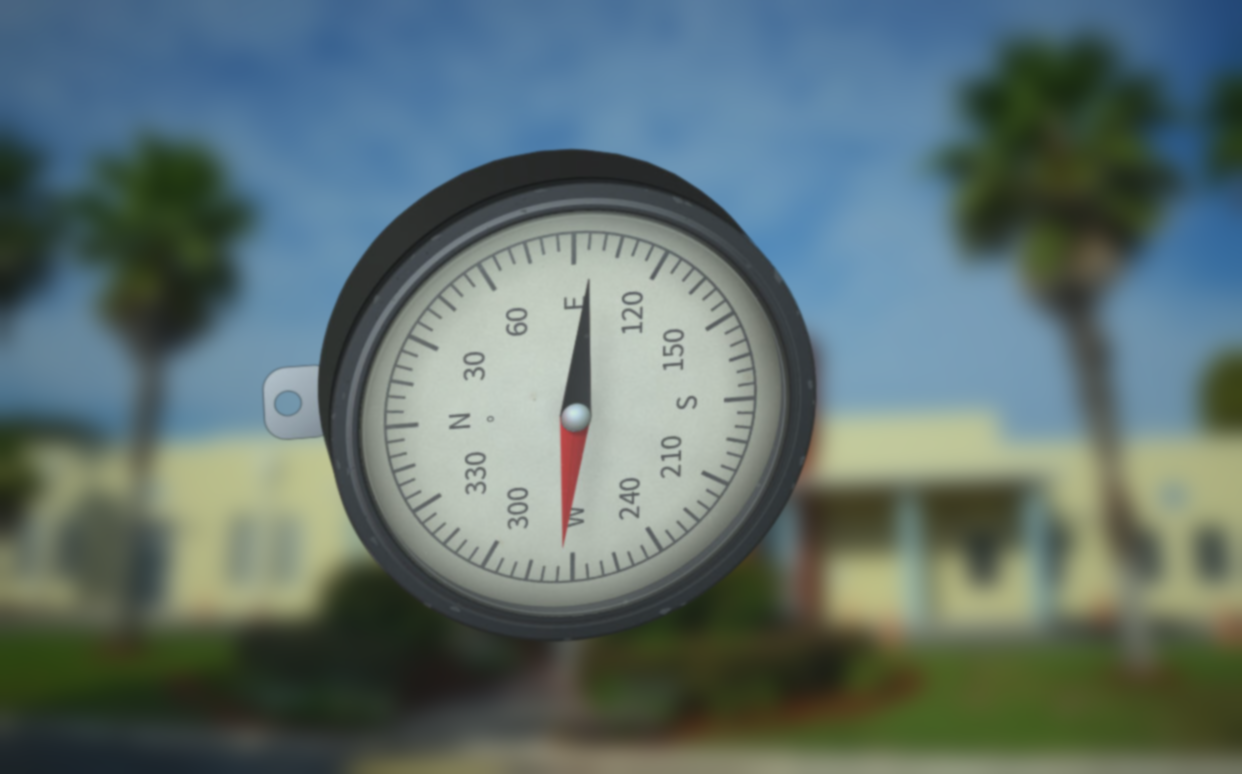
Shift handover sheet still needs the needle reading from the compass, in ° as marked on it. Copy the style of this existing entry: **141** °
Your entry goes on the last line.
**275** °
